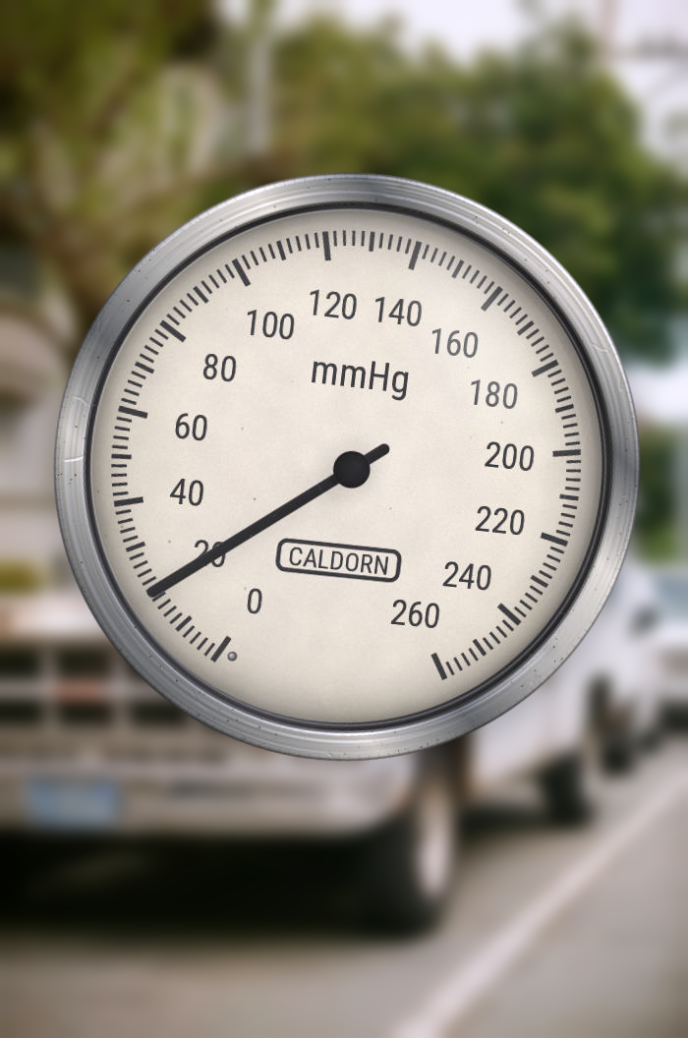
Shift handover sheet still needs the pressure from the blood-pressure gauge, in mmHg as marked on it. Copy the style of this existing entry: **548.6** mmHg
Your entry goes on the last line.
**20** mmHg
